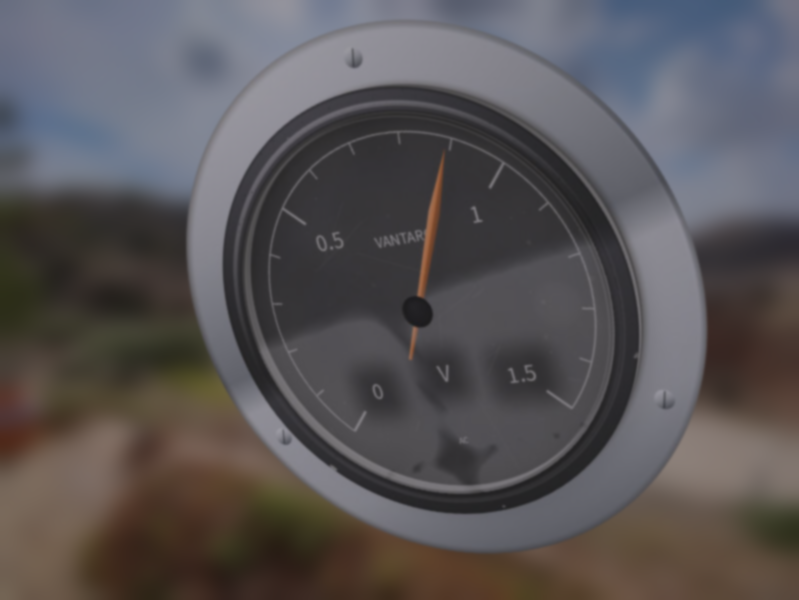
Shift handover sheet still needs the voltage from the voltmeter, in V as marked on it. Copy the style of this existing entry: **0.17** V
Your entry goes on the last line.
**0.9** V
